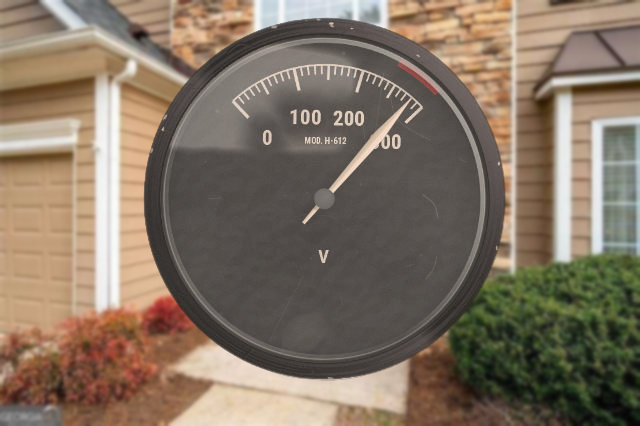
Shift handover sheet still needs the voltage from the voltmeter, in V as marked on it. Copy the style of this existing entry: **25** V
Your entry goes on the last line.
**280** V
